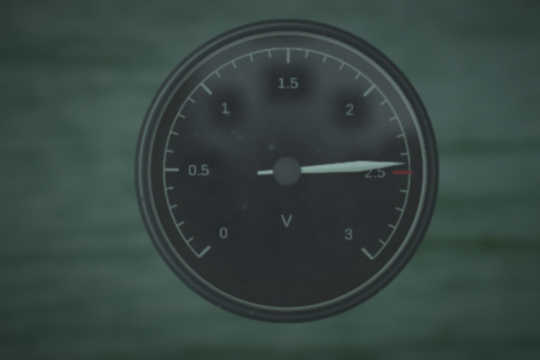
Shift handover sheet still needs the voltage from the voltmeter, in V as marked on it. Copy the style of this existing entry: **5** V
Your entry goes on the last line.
**2.45** V
